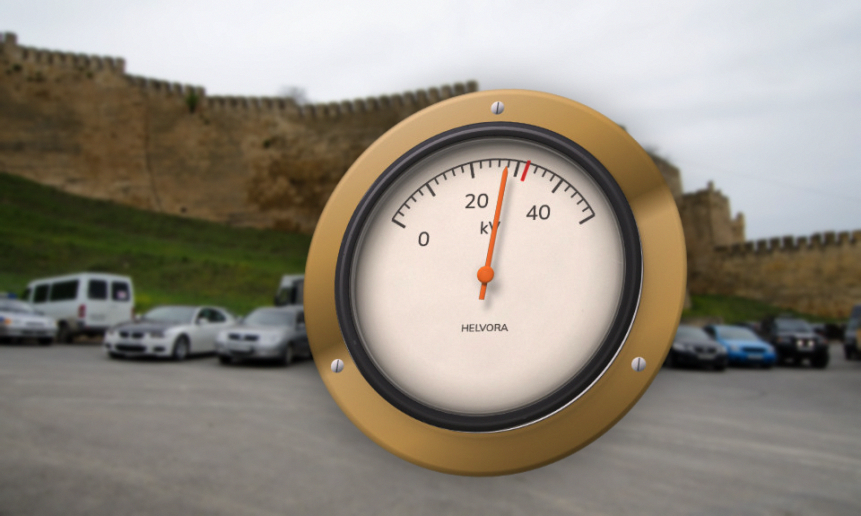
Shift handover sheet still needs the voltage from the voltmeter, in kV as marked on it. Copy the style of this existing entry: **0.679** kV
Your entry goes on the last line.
**28** kV
